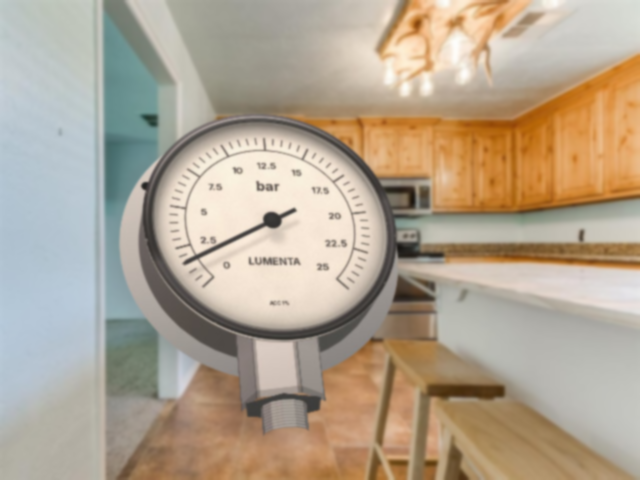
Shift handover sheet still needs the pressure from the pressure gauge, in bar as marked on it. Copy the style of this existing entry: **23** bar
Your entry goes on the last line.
**1.5** bar
